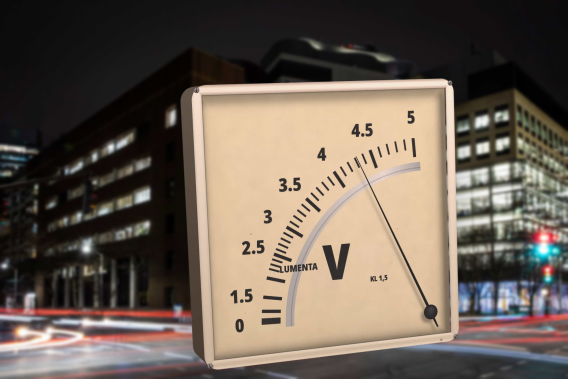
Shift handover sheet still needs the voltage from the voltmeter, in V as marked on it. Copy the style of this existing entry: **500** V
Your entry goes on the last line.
**4.3** V
